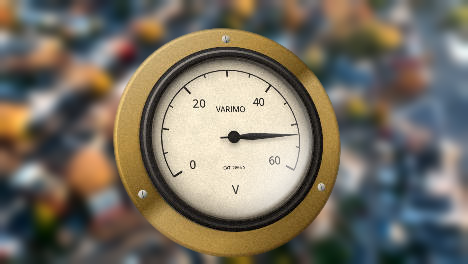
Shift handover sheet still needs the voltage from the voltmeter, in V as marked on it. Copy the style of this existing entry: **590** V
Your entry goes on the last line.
**52.5** V
